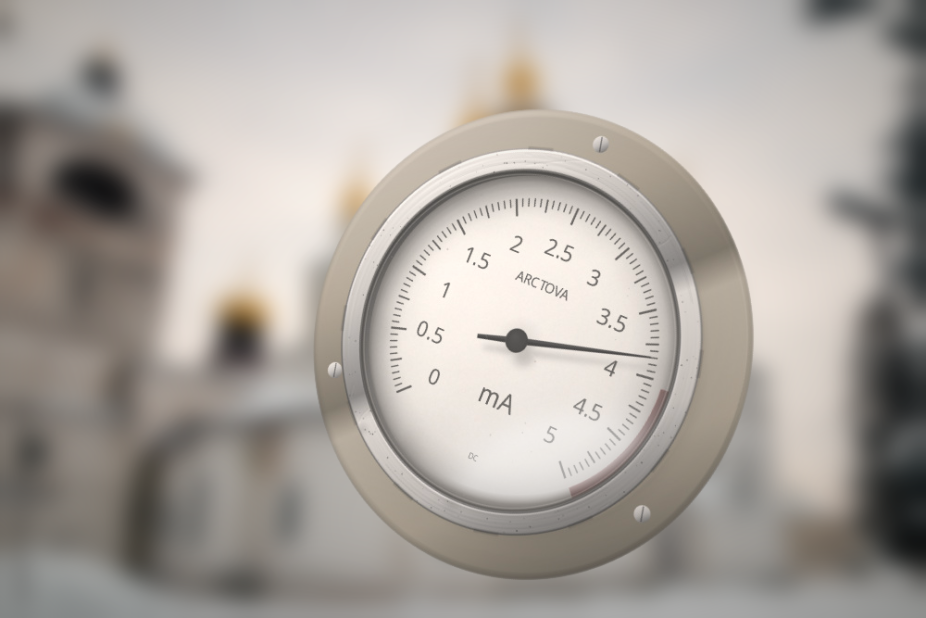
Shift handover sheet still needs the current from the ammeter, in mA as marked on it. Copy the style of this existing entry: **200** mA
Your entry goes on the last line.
**3.85** mA
